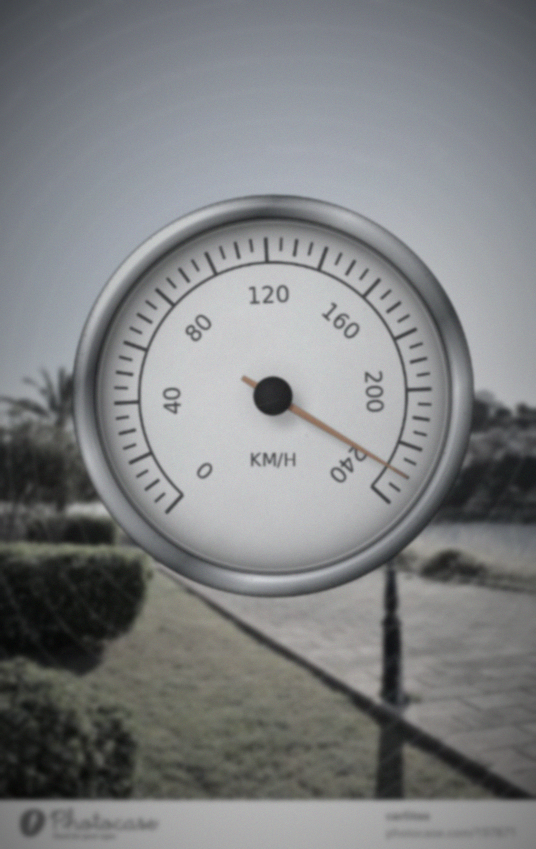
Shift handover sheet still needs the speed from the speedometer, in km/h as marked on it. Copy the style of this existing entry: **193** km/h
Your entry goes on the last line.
**230** km/h
